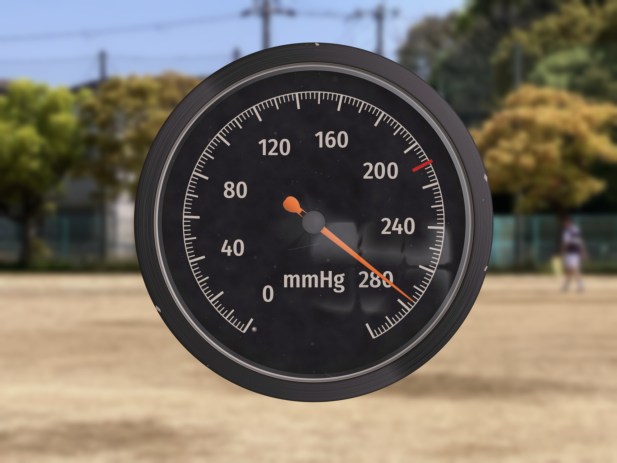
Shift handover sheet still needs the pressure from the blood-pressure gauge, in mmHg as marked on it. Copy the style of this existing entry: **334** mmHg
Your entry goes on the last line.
**276** mmHg
